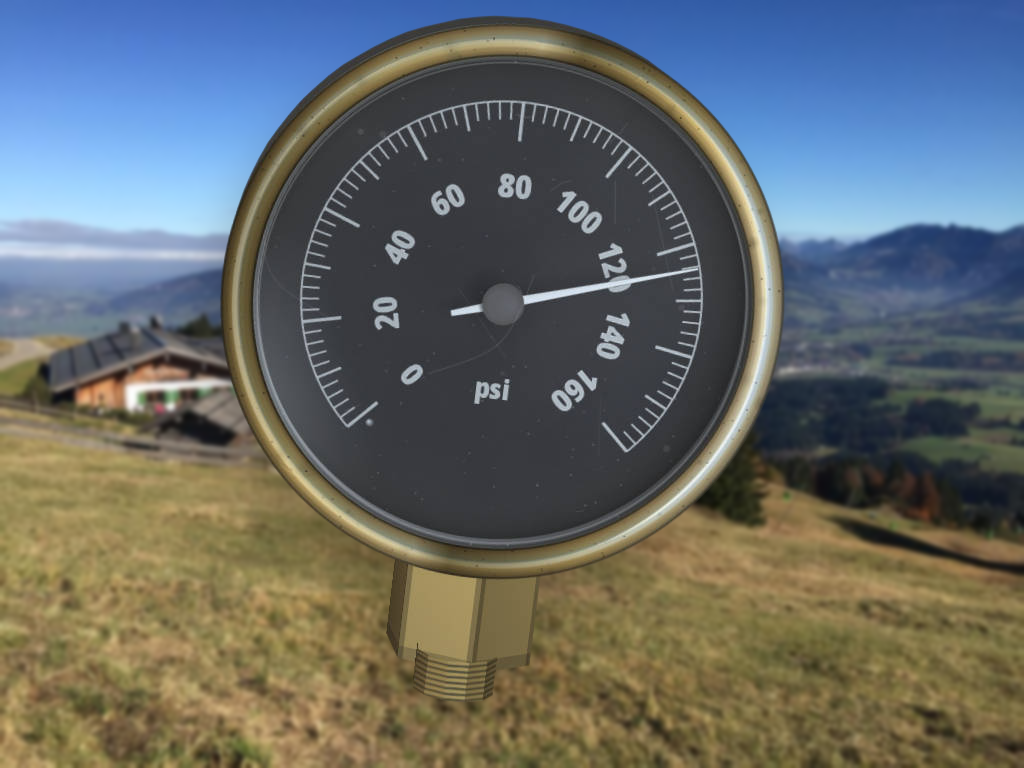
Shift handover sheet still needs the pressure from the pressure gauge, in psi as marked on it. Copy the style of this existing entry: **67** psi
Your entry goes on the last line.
**124** psi
